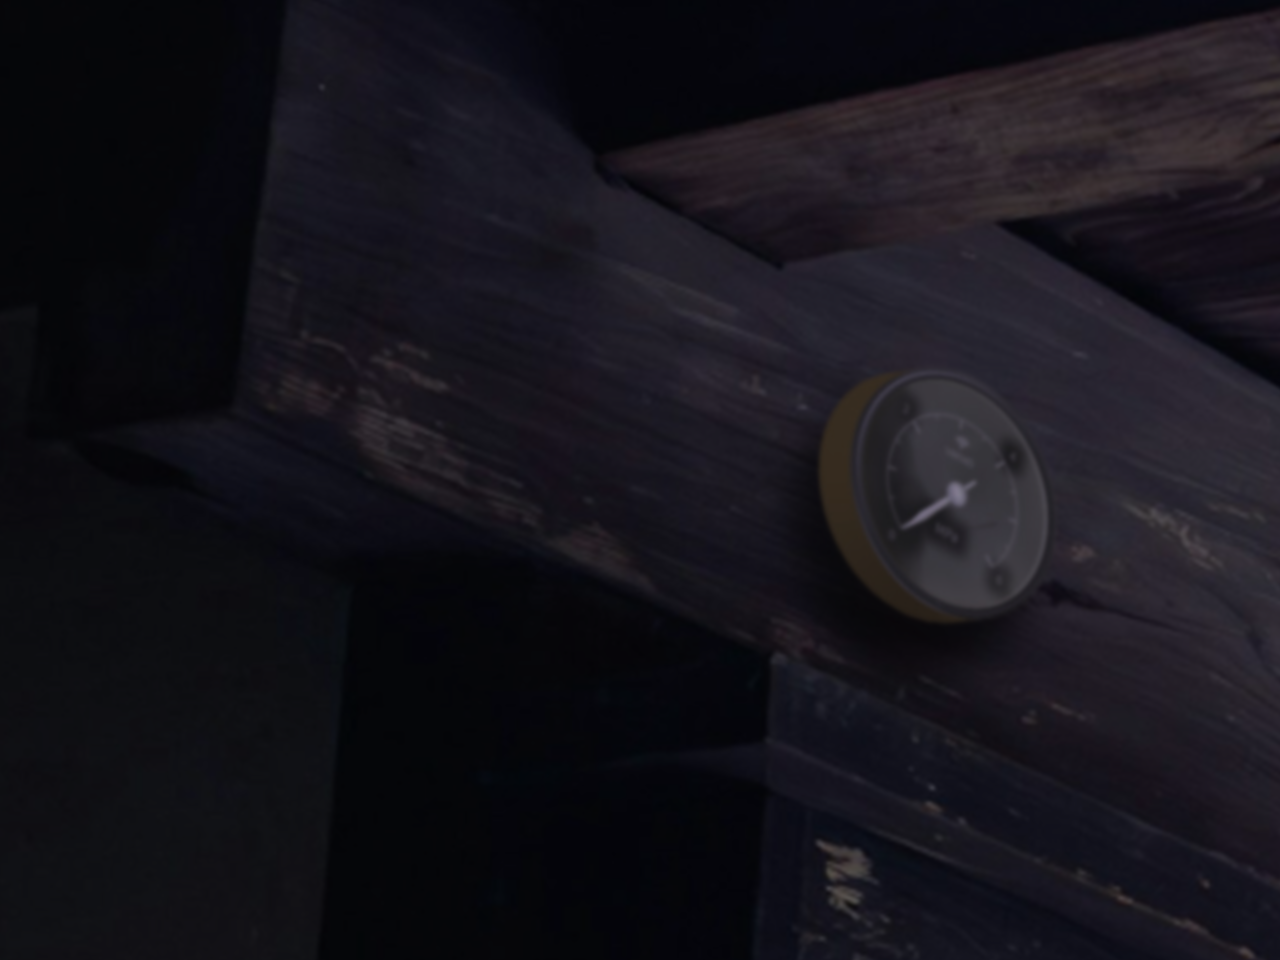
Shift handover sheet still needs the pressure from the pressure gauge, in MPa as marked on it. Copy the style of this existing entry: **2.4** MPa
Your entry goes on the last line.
**0** MPa
